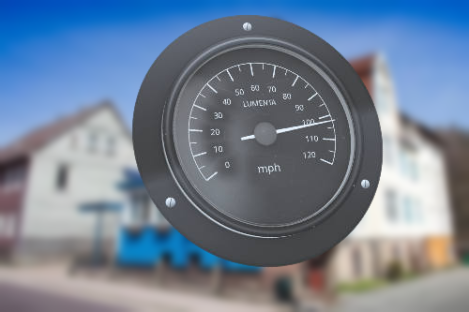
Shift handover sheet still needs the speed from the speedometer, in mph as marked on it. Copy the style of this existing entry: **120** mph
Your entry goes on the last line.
**102.5** mph
